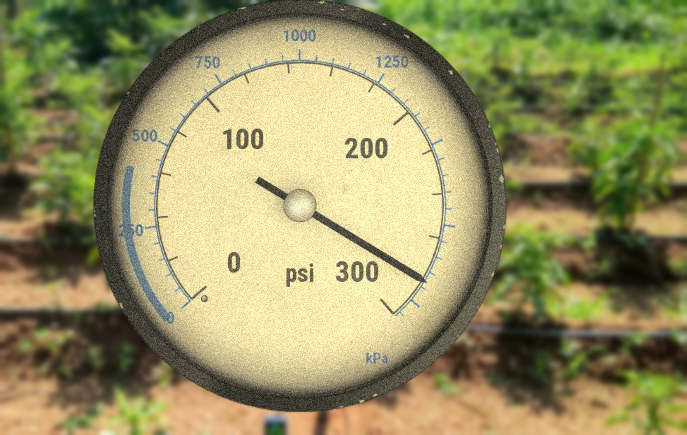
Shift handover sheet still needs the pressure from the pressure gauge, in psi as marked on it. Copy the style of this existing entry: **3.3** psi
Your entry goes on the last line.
**280** psi
